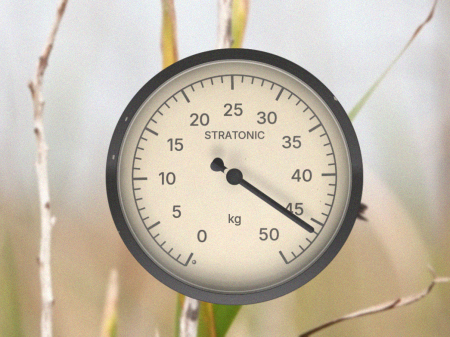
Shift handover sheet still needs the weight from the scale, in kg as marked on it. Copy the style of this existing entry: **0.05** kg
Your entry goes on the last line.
**46** kg
